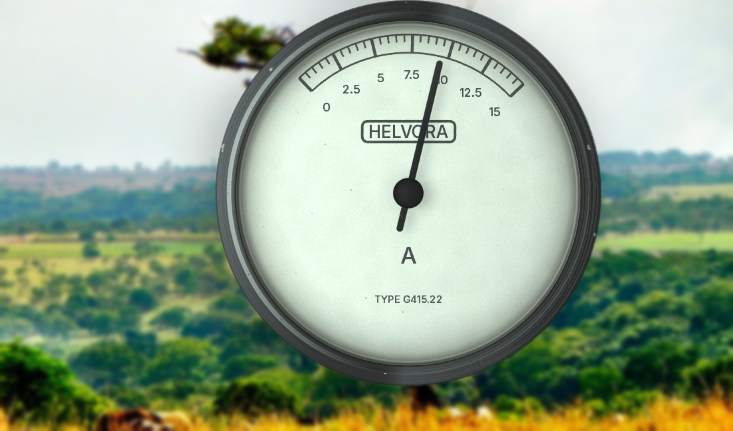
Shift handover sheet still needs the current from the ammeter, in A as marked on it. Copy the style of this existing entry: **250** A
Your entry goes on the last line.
**9.5** A
